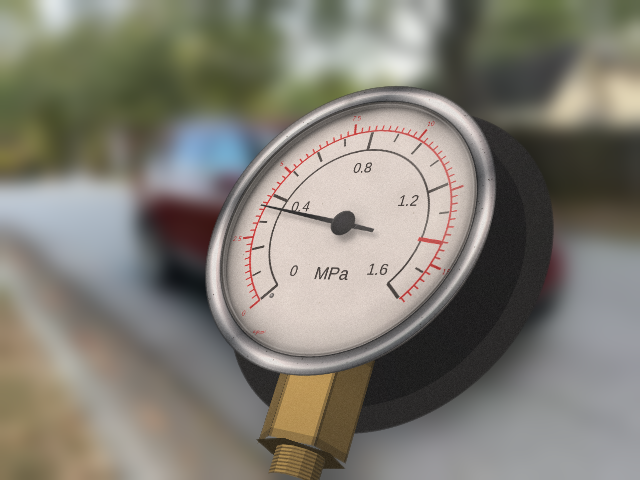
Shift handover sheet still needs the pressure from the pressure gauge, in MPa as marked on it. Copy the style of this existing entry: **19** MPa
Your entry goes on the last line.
**0.35** MPa
